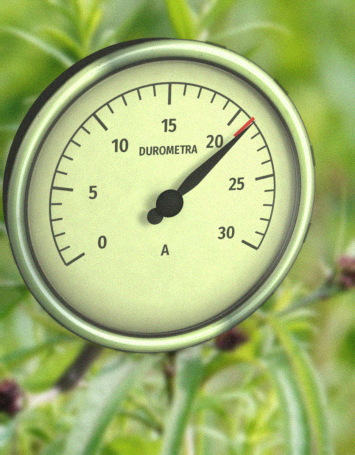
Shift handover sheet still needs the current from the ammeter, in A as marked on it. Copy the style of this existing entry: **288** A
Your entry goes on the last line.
**21** A
